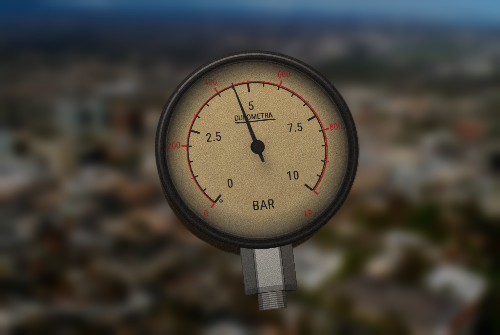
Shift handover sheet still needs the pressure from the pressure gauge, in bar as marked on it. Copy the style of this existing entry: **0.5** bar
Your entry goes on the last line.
**4.5** bar
